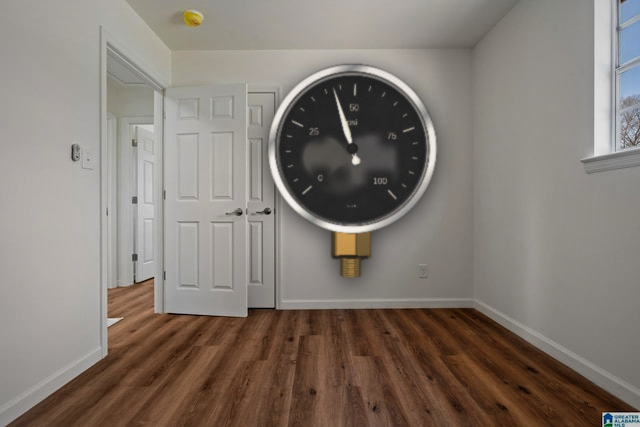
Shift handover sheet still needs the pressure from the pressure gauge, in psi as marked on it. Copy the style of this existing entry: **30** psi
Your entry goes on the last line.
**42.5** psi
